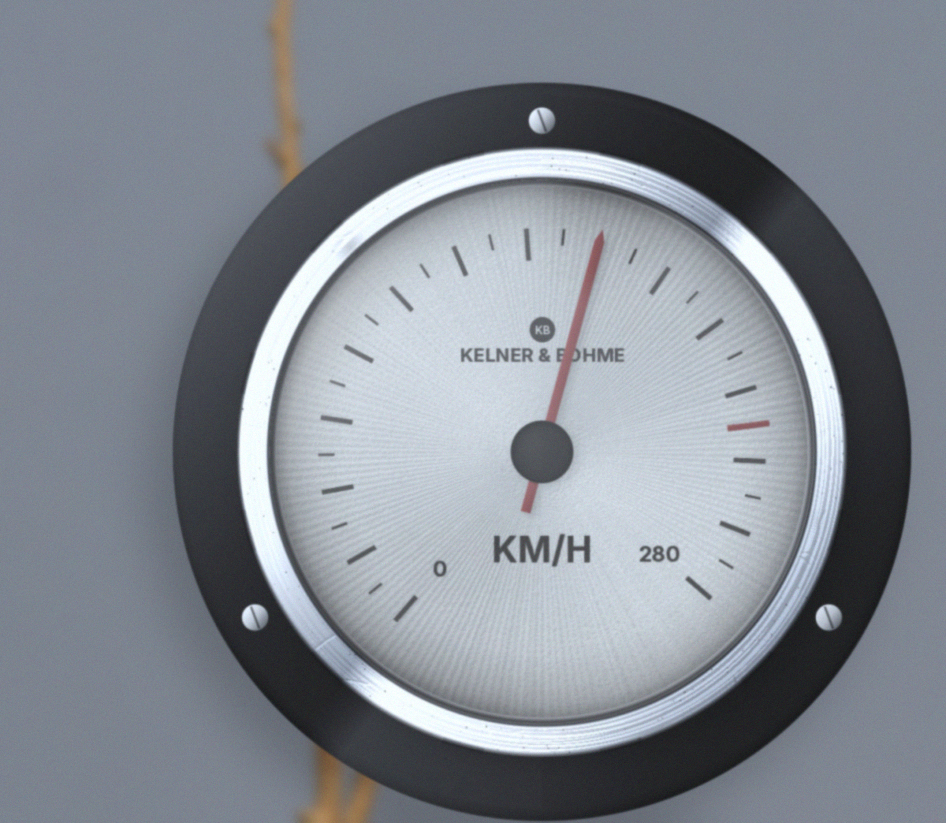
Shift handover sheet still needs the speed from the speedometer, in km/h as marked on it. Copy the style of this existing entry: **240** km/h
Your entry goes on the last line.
**160** km/h
